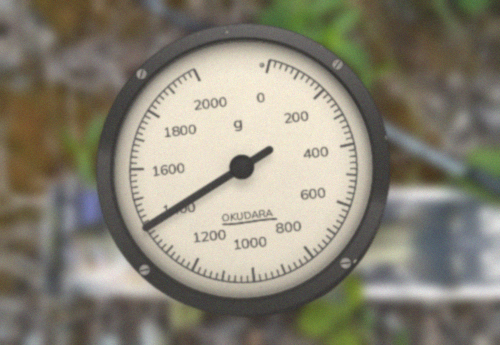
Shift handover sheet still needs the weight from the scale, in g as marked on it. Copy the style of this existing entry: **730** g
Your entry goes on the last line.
**1400** g
